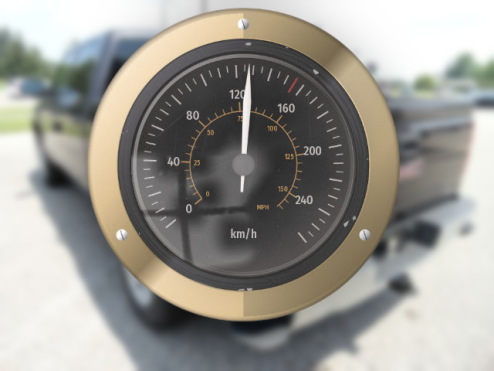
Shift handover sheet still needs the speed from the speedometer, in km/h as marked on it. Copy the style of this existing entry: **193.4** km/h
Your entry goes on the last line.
**127.5** km/h
